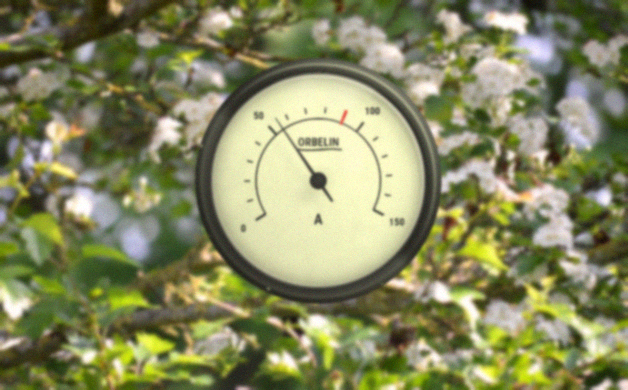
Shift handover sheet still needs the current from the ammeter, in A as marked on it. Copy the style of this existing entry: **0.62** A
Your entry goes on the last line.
**55** A
